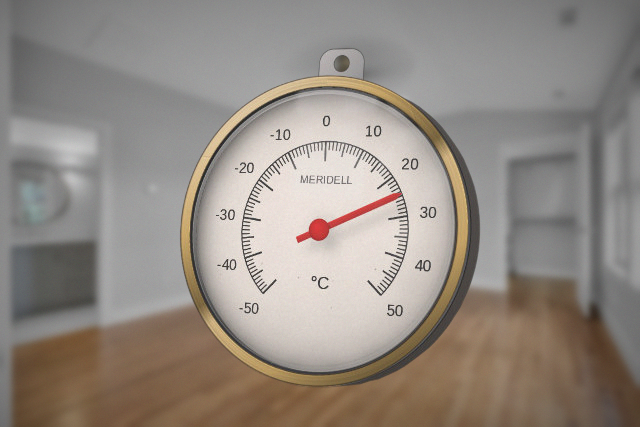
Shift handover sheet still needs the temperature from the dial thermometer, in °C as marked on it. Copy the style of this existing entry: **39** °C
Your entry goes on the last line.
**25** °C
